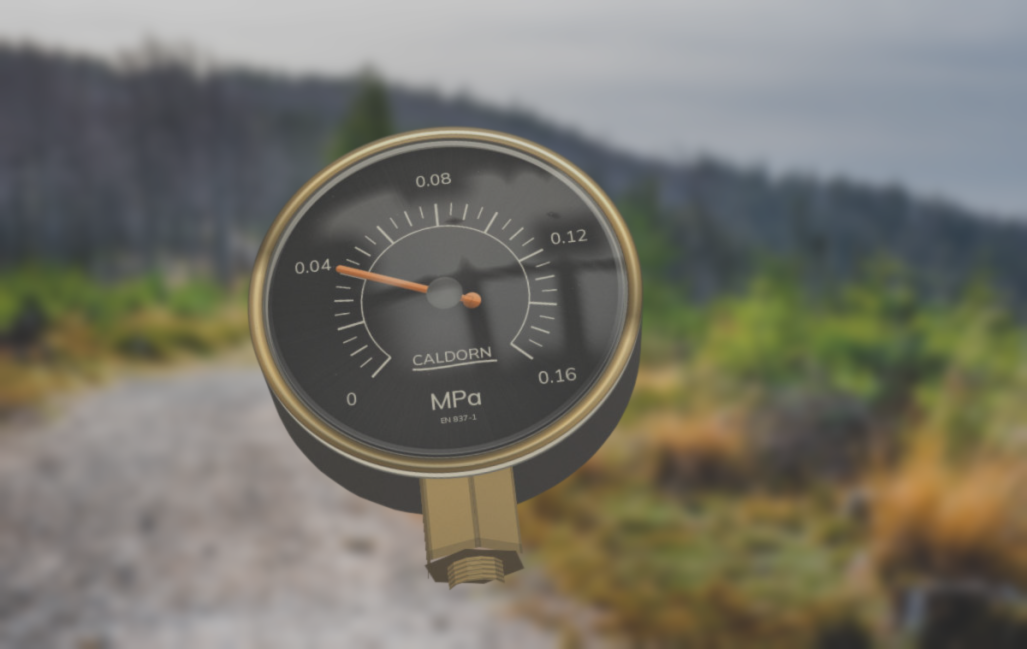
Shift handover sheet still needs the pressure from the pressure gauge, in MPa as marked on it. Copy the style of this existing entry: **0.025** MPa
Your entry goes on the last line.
**0.04** MPa
